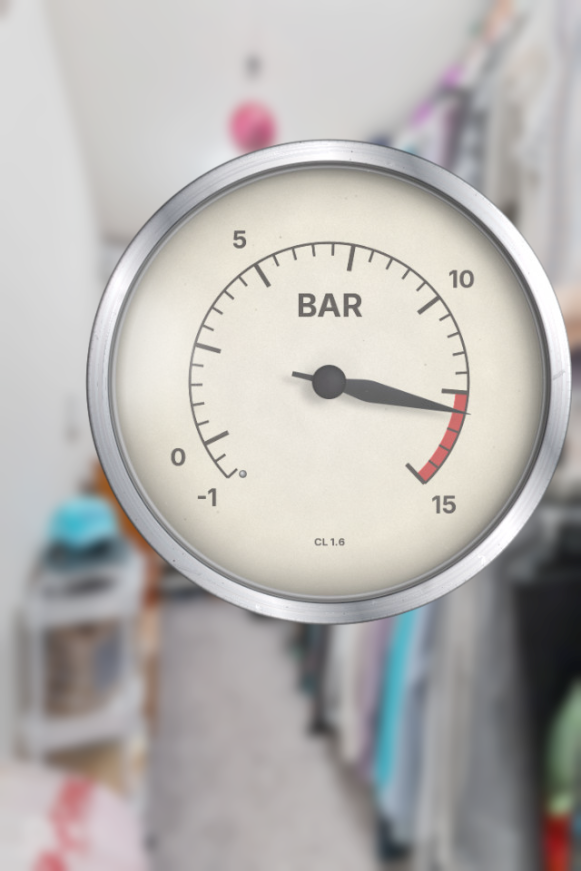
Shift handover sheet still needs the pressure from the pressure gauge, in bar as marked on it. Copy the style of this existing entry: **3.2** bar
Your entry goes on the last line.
**13** bar
